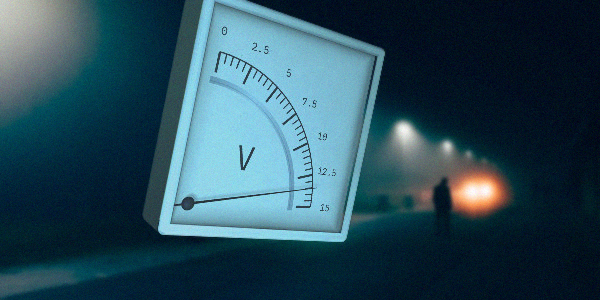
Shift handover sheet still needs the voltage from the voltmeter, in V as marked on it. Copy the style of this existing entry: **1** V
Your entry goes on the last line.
**13.5** V
